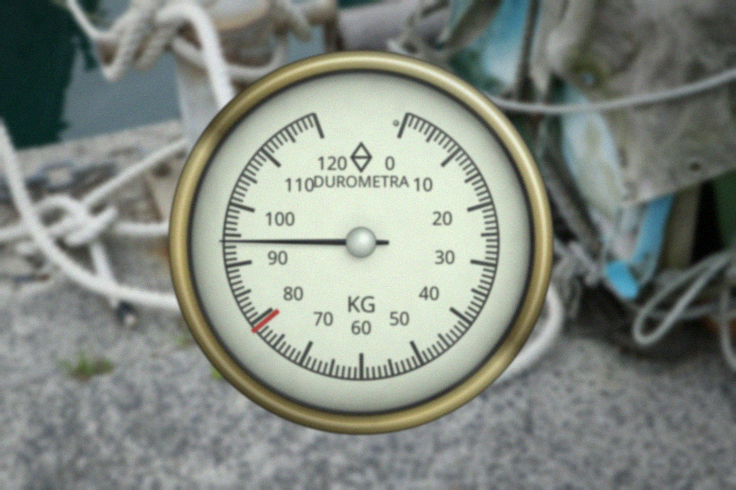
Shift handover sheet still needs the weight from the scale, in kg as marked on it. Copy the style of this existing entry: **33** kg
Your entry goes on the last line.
**94** kg
